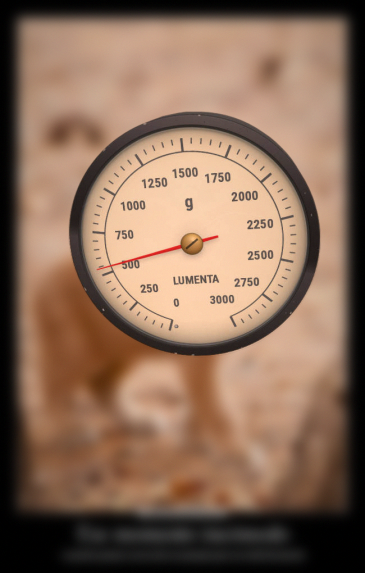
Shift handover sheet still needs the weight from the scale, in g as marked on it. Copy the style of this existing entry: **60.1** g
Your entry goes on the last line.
**550** g
